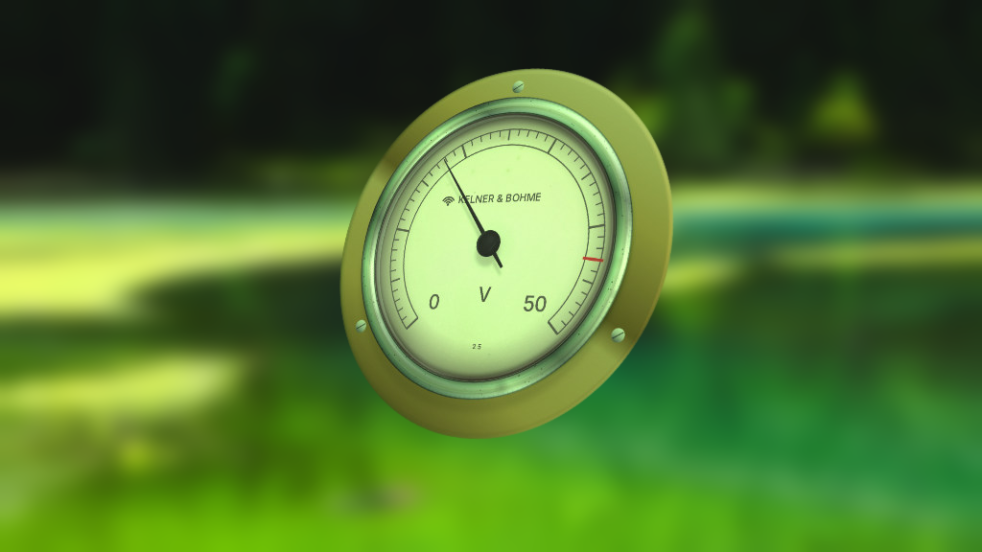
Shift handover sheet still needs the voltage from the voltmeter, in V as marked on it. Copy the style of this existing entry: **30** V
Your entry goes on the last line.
**18** V
